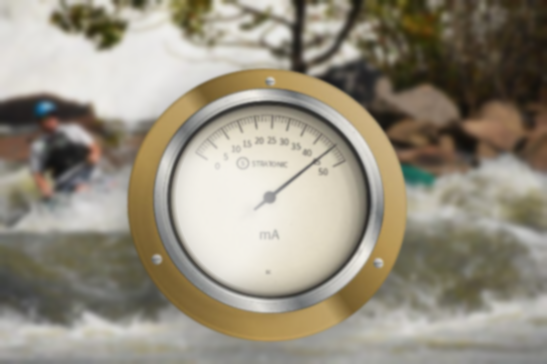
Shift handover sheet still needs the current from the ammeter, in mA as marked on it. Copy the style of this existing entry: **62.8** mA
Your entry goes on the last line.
**45** mA
